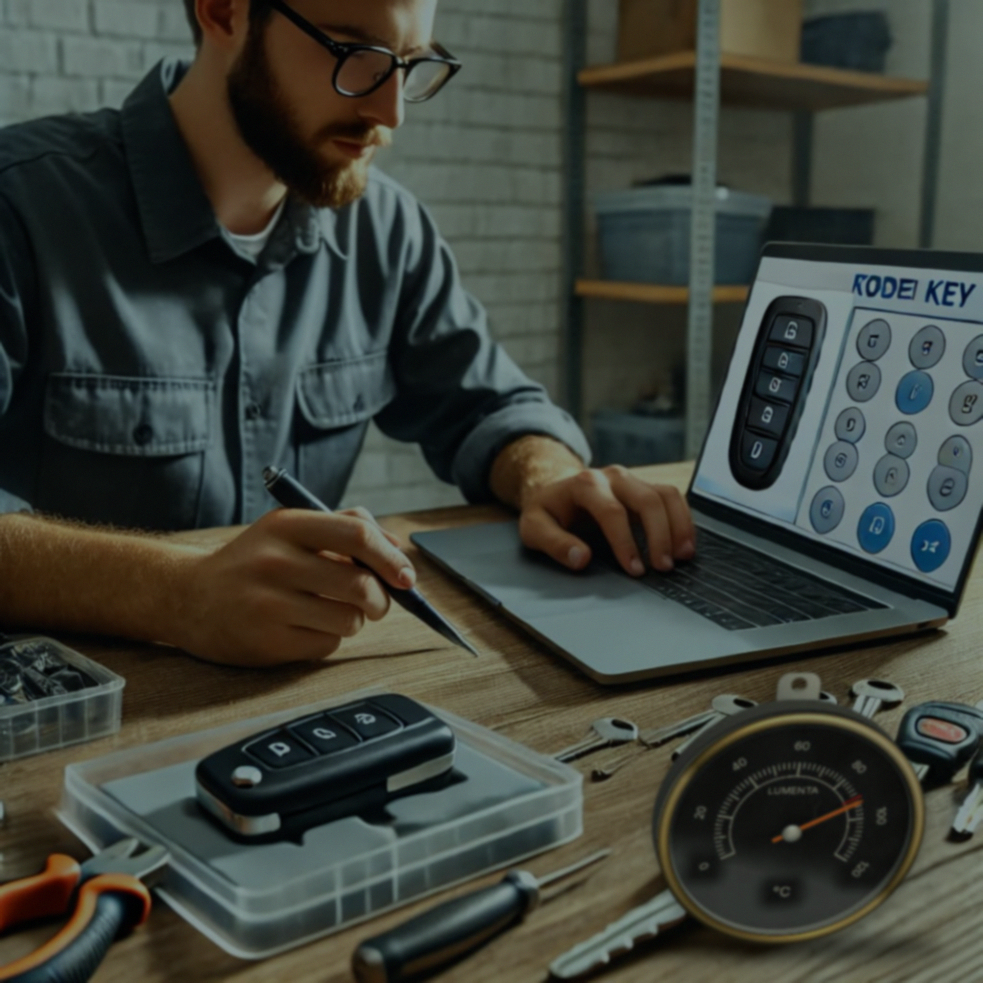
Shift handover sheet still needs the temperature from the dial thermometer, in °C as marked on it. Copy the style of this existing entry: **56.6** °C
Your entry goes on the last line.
**90** °C
